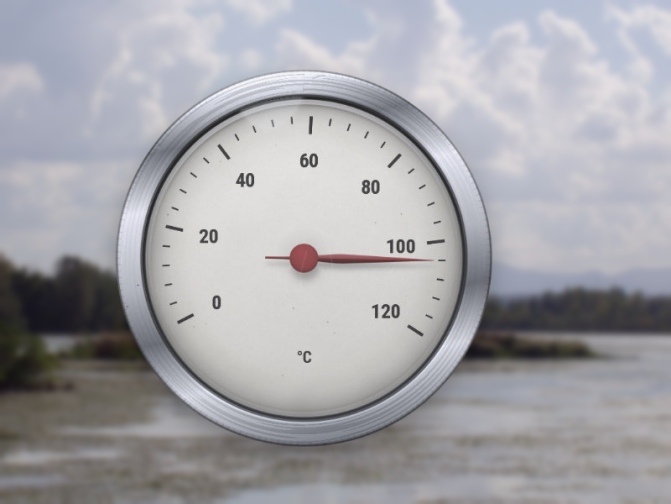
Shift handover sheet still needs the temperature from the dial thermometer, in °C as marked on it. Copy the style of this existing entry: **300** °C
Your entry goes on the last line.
**104** °C
